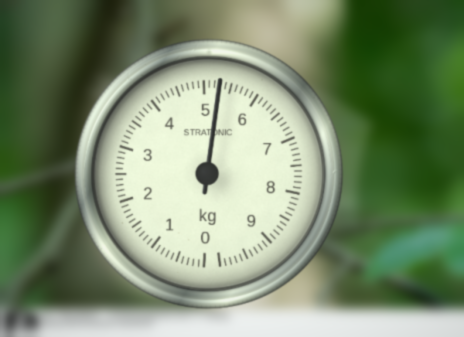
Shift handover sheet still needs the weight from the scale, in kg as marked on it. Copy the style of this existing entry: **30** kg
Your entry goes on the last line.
**5.3** kg
